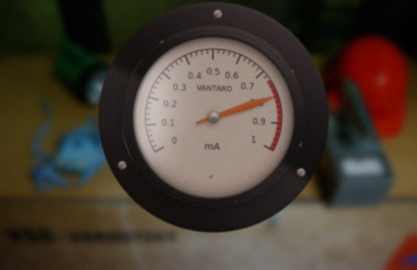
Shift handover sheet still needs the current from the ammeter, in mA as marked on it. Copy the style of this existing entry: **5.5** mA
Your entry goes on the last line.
**0.8** mA
